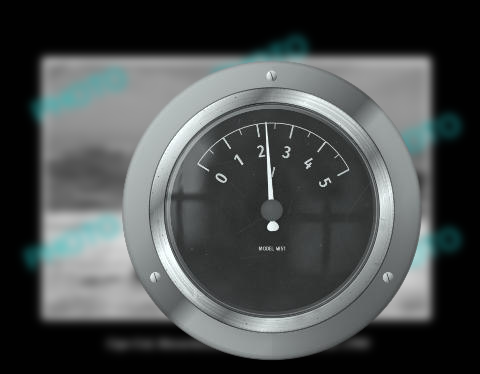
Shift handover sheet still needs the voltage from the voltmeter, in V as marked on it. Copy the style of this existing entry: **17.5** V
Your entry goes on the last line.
**2.25** V
